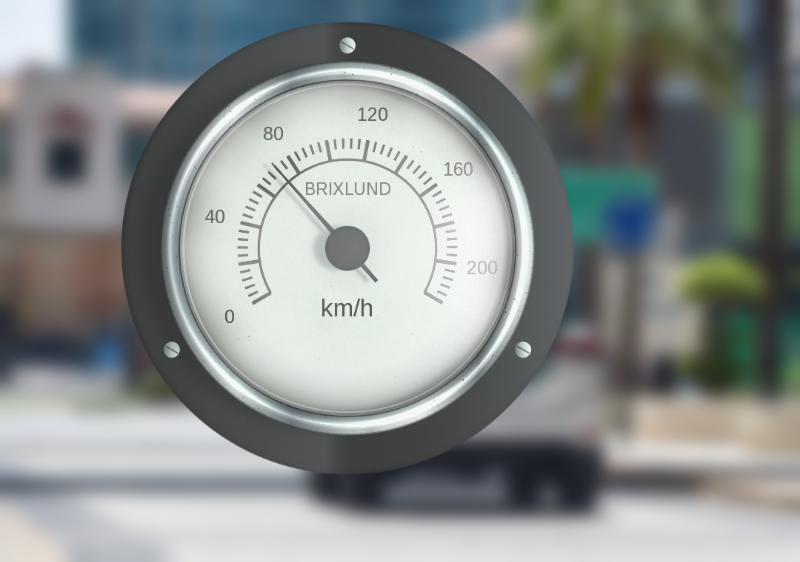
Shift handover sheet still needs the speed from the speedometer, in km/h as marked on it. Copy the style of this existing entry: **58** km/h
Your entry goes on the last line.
**72** km/h
